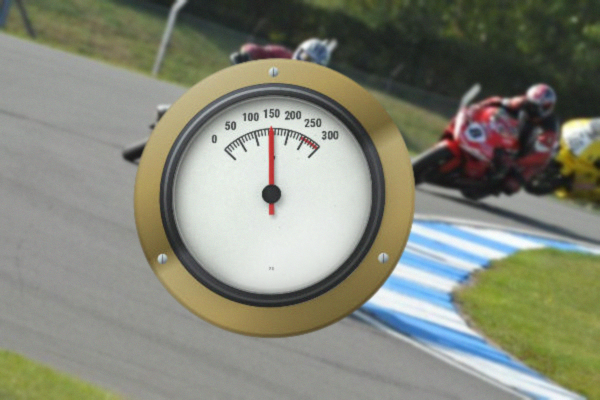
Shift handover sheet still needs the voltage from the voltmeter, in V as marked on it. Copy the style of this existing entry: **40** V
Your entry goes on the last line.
**150** V
